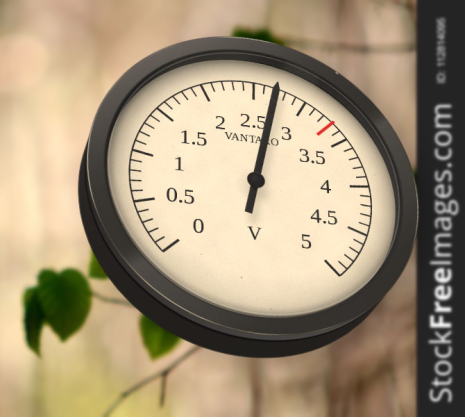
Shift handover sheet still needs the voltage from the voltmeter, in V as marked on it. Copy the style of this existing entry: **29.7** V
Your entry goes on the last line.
**2.7** V
